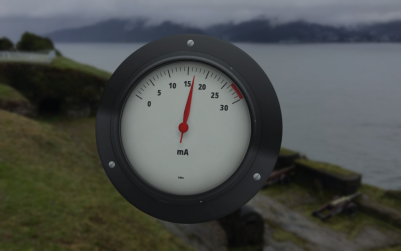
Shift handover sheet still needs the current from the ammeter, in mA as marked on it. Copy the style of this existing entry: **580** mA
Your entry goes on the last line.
**17** mA
